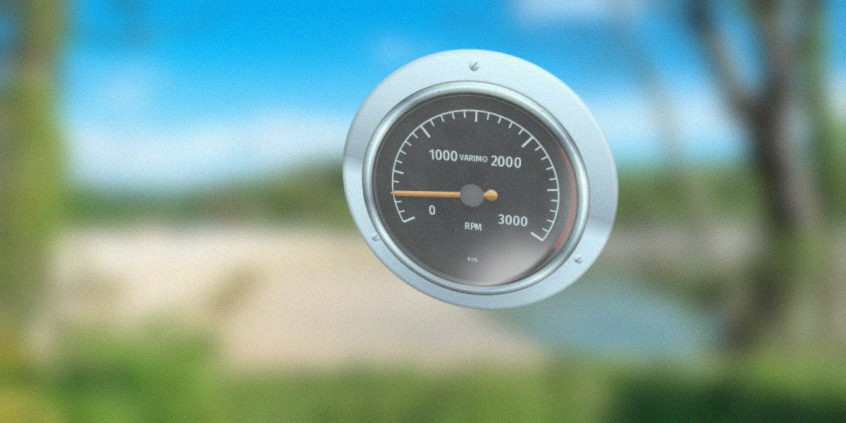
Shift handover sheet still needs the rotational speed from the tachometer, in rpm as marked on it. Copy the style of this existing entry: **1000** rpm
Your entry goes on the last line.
**300** rpm
